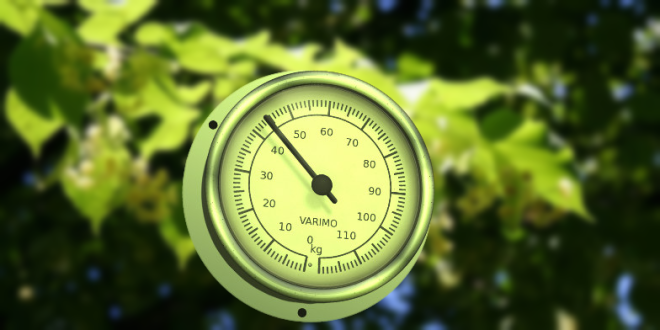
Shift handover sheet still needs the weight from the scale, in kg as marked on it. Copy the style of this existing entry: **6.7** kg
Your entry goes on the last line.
**44** kg
